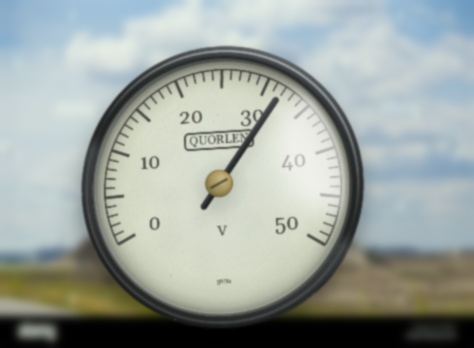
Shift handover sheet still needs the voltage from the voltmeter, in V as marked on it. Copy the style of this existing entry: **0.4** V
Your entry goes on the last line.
**32** V
